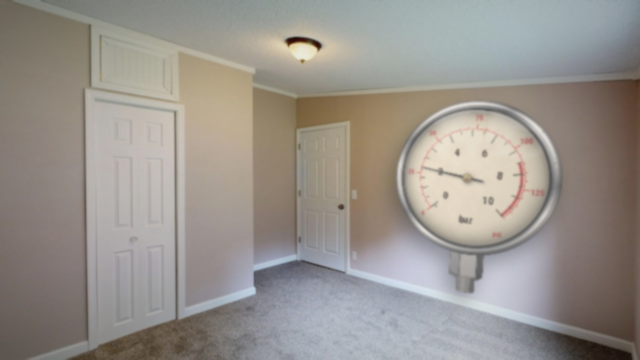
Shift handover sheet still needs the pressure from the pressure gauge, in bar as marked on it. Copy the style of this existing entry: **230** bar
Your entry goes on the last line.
**2** bar
